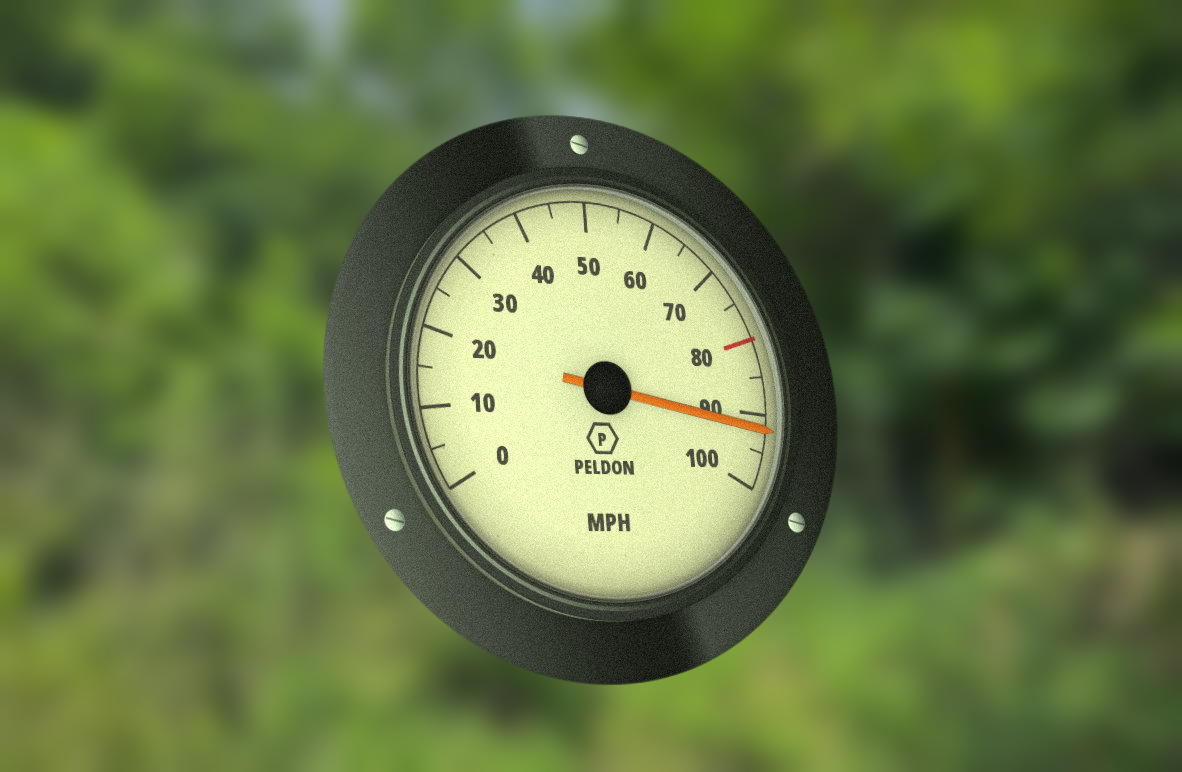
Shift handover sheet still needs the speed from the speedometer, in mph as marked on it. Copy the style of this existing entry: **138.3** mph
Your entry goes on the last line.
**92.5** mph
